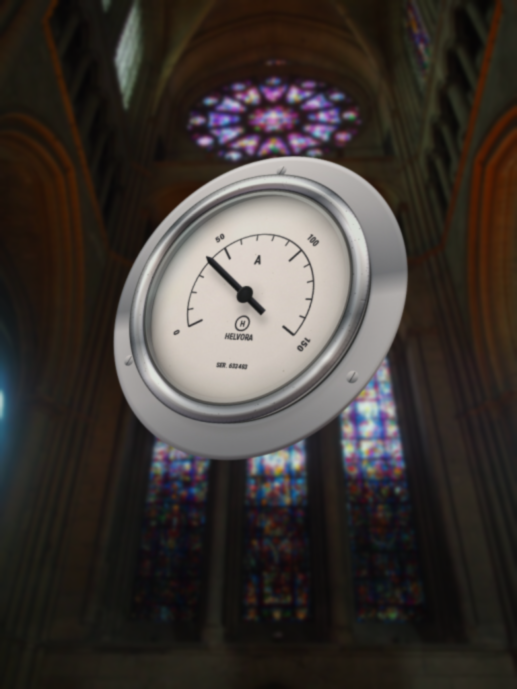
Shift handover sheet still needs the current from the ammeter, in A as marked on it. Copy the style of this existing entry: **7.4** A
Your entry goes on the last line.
**40** A
